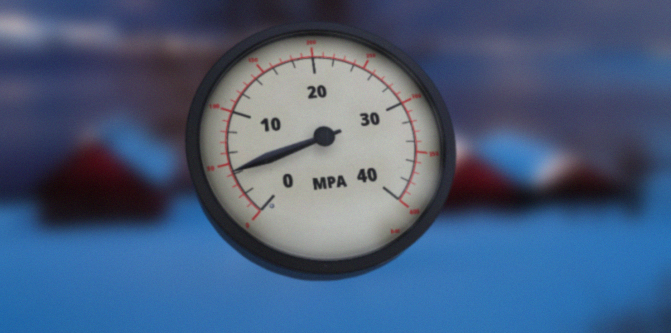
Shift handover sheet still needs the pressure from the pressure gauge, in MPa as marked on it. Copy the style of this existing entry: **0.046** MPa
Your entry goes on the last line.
**4** MPa
